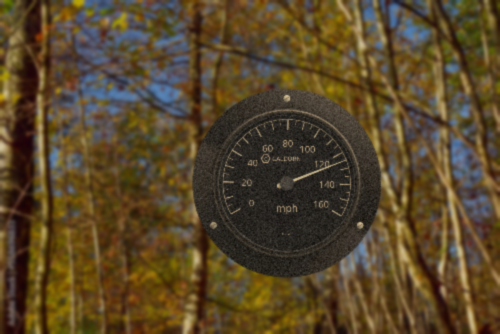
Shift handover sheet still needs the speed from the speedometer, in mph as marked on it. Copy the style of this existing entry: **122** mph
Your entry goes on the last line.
**125** mph
